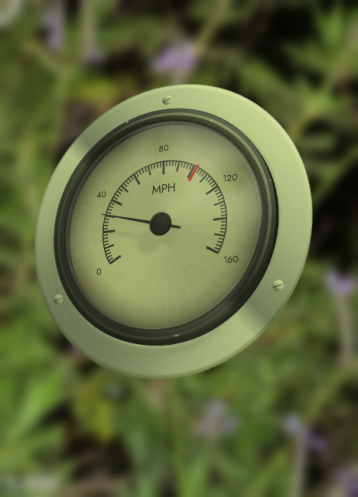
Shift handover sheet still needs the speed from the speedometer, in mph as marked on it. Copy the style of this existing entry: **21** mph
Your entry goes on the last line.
**30** mph
